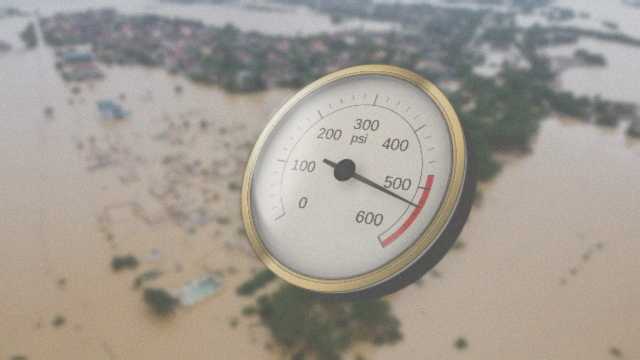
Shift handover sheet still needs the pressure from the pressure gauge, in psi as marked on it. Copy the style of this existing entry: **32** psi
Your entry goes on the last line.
**530** psi
